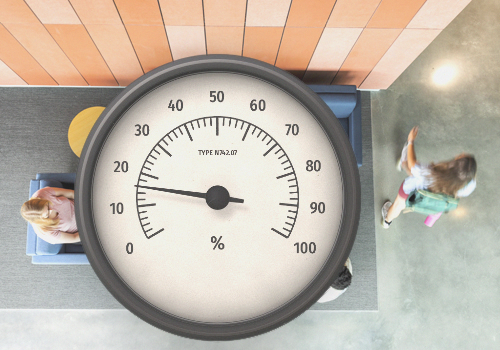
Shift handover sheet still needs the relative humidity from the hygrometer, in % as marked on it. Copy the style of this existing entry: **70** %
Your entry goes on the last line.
**16** %
